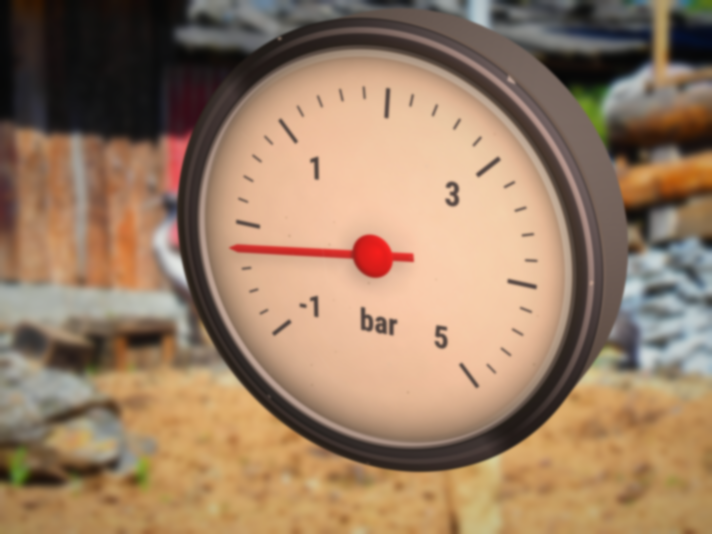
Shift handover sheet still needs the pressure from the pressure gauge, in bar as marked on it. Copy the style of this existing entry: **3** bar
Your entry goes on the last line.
**-0.2** bar
